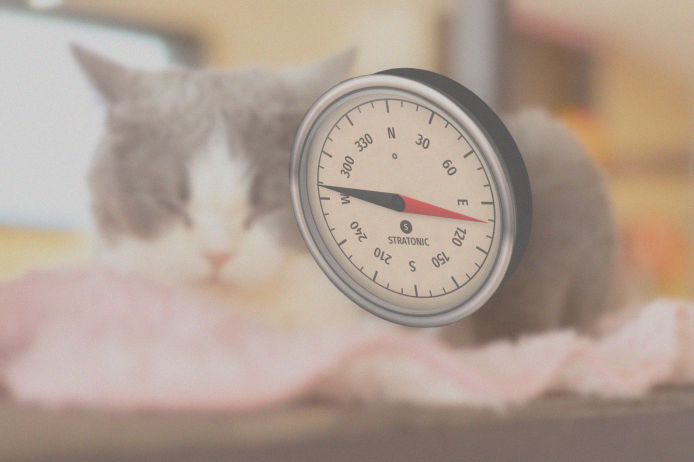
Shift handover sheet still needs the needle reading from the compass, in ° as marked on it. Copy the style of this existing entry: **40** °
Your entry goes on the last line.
**100** °
